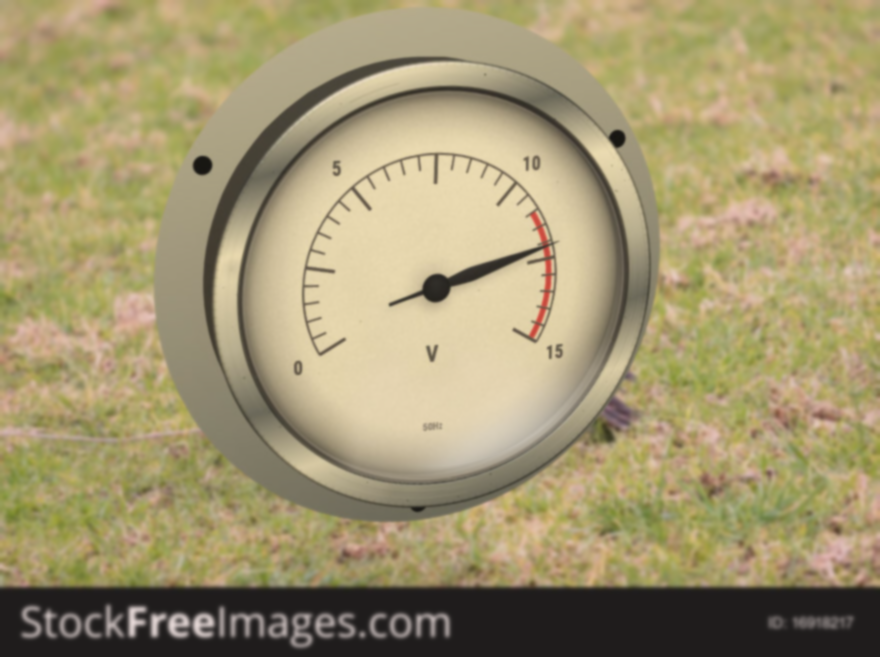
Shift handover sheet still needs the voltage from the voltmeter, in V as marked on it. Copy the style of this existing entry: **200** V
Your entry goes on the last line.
**12** V
